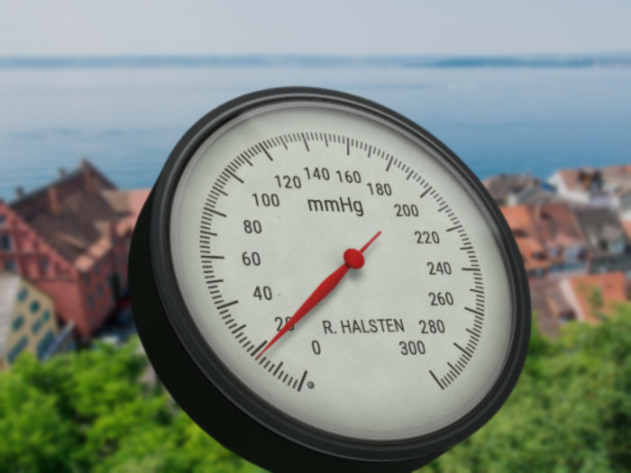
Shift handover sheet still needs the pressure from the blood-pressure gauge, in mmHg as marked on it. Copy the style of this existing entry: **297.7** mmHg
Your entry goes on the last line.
**18** mmHg
